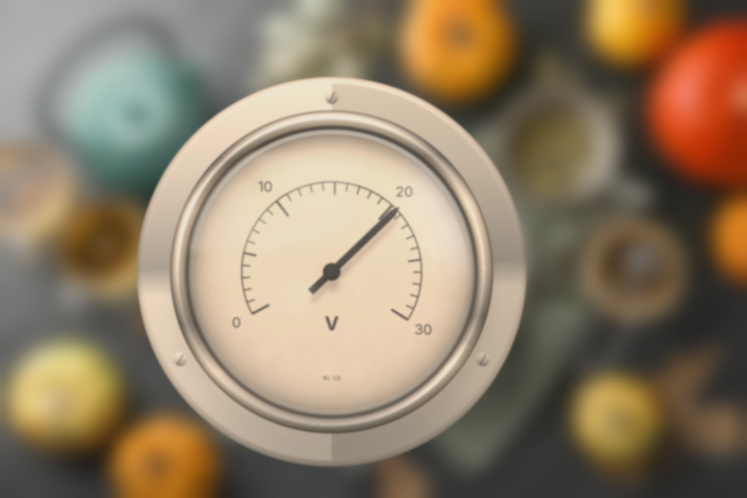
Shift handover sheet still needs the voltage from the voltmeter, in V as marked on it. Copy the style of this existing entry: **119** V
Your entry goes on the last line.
**20.5** V
